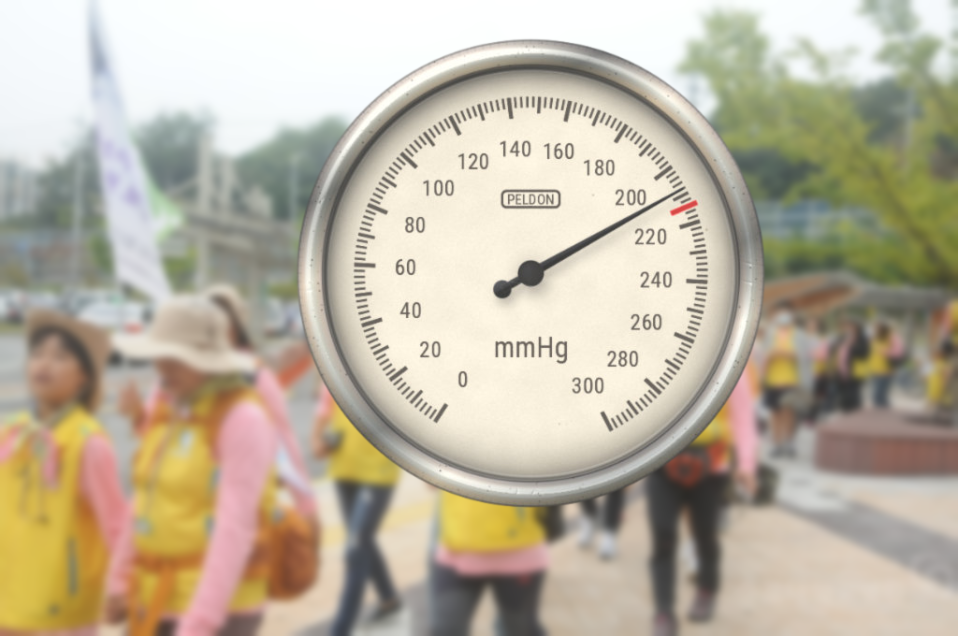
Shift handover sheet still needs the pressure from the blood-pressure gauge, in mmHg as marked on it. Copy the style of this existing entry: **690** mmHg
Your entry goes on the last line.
**208** mmHg
